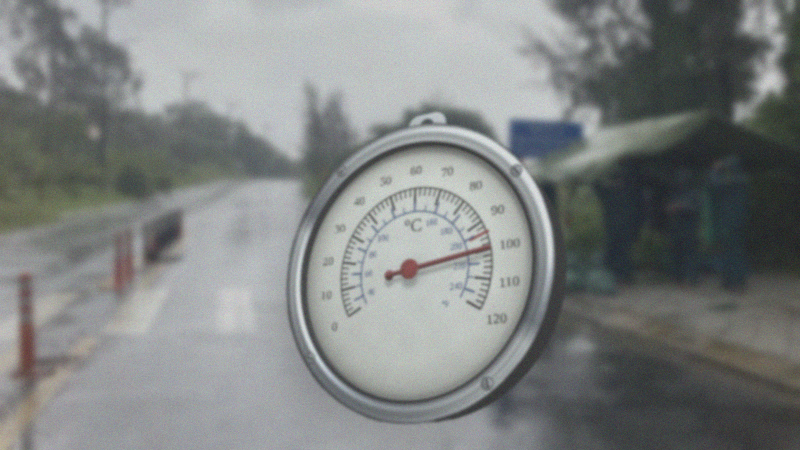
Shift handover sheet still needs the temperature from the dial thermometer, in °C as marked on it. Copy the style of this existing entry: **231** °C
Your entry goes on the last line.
**100** °C
